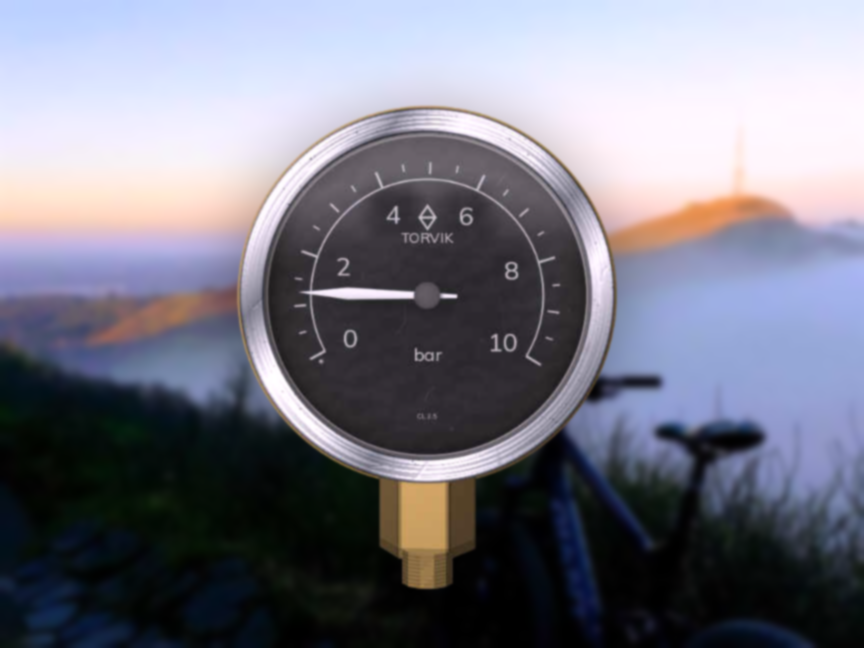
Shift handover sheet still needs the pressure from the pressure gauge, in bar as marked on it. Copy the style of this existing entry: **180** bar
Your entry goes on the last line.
**1.25** bar
